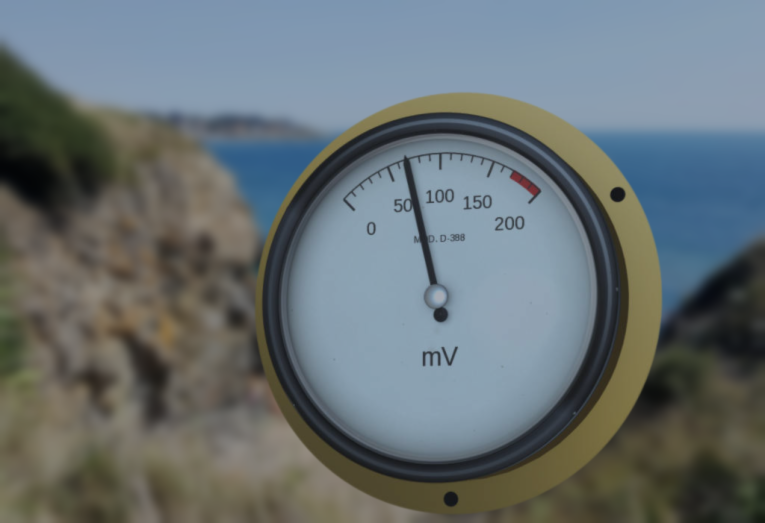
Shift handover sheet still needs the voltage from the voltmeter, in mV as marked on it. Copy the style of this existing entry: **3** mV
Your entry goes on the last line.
**70** mV
